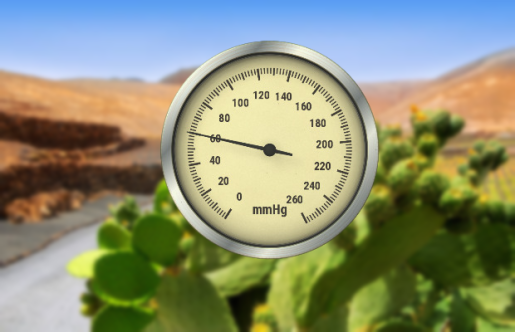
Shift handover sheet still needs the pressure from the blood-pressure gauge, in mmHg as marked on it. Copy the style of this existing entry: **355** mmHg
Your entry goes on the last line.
**60** mmHg
